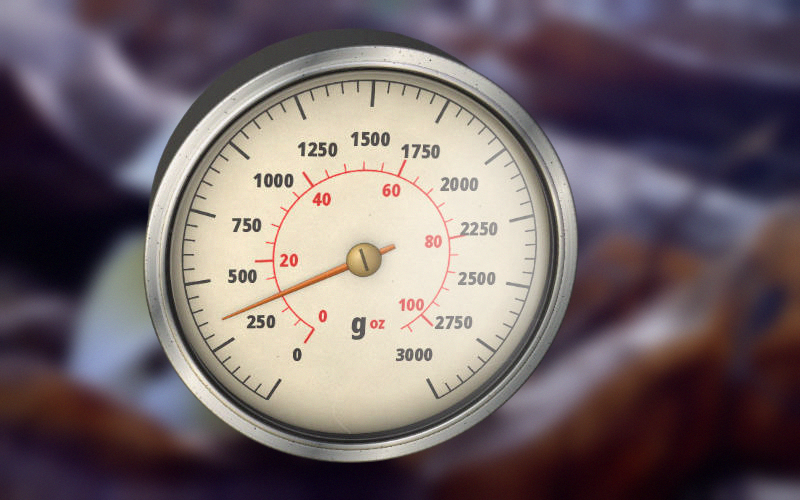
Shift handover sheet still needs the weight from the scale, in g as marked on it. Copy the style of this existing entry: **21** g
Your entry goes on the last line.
**350** g
